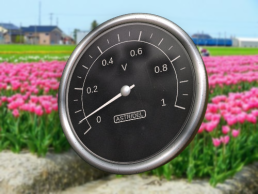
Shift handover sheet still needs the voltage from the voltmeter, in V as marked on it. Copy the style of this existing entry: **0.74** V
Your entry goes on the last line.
**0.05** V
